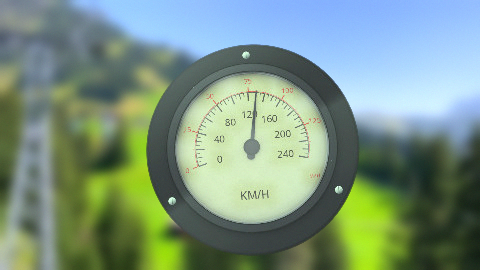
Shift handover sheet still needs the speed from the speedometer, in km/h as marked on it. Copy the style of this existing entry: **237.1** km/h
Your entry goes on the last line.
**130** km/h
